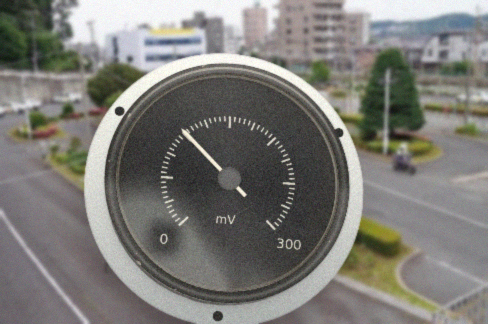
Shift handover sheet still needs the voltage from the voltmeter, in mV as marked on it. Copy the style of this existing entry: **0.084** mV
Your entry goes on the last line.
**100** mV
